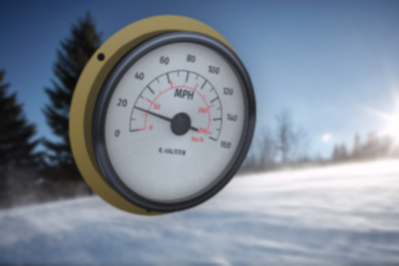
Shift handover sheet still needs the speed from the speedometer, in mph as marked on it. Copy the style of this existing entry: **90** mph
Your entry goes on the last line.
**20** mph
